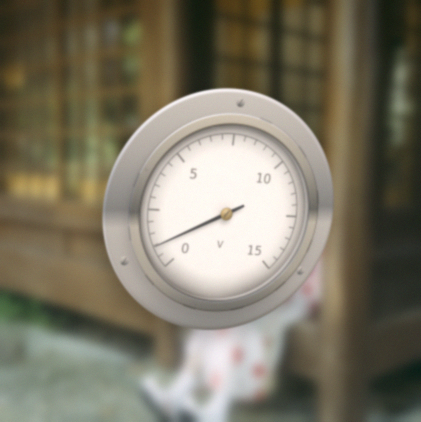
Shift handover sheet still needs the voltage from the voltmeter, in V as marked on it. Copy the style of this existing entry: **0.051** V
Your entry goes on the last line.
**1** V
